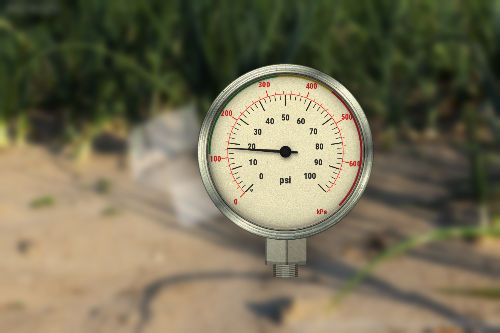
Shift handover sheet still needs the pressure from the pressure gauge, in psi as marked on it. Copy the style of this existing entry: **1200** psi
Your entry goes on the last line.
**18** psi
